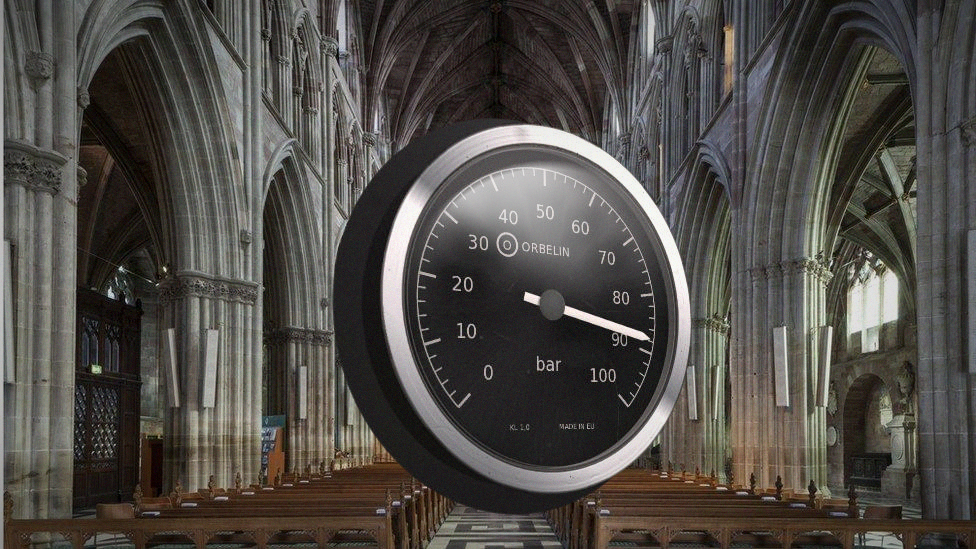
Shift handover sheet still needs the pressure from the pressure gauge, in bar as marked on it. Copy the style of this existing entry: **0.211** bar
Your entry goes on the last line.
**88** bar
